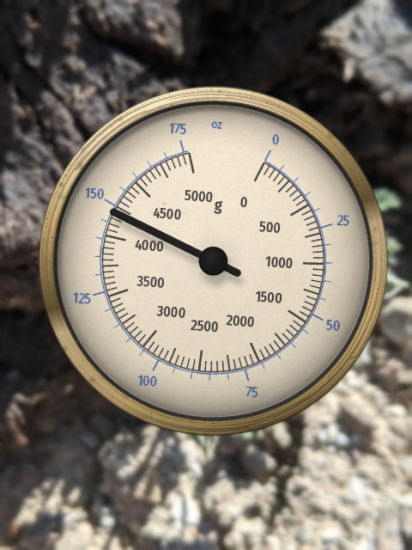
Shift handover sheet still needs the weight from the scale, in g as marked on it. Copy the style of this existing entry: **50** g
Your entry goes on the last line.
**4200** g
